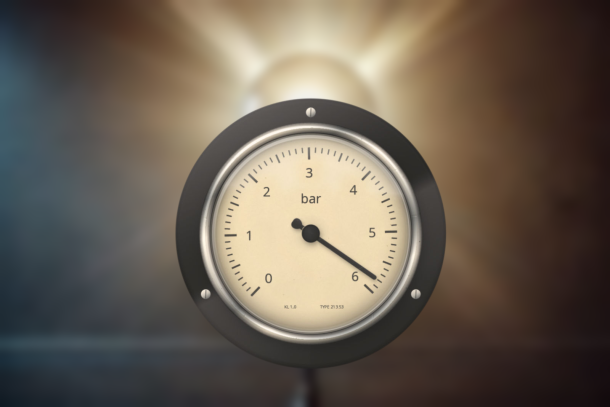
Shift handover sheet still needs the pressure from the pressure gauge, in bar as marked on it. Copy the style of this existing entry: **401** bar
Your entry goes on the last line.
**5.8** bar
